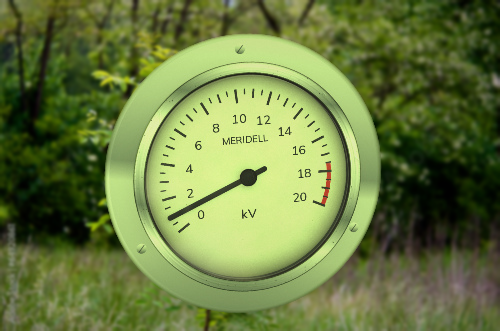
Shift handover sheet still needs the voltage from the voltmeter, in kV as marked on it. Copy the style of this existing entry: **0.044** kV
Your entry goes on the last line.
**1** kV
